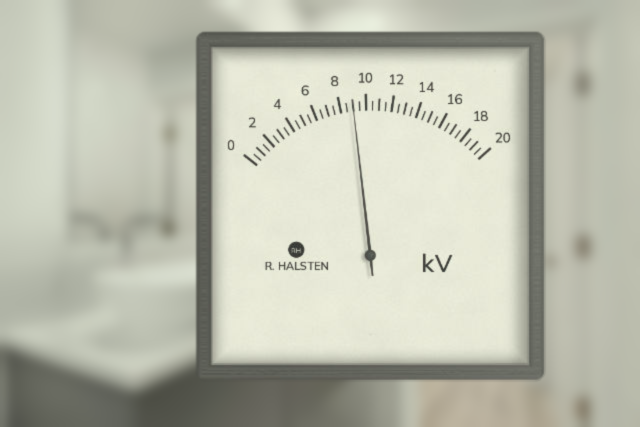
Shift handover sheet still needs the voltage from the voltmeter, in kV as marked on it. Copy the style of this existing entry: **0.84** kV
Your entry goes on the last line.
**9** kV
